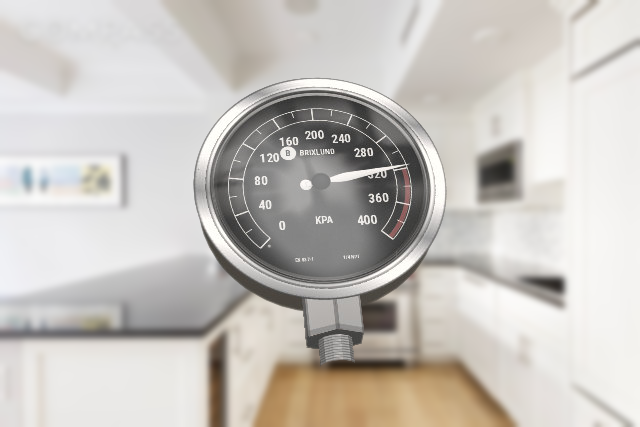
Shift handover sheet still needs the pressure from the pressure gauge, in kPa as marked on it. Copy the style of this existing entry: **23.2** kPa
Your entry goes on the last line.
**320** kPa
